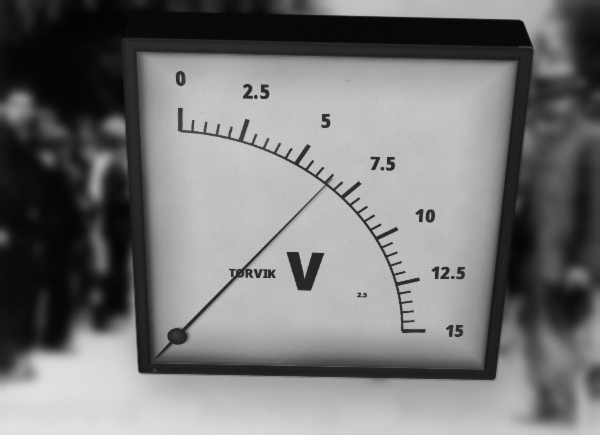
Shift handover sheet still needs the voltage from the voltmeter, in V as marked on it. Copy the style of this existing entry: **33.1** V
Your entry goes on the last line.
**6.5** V
